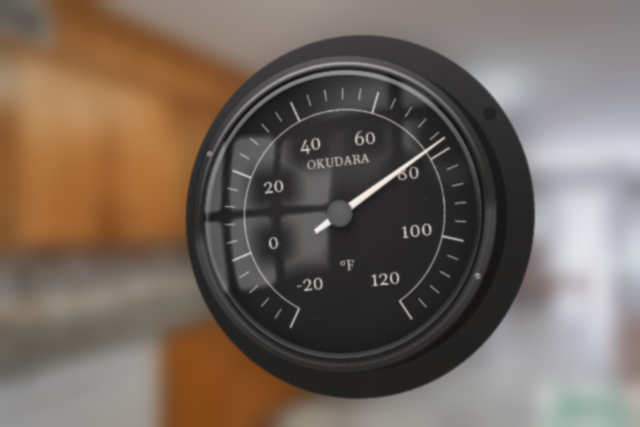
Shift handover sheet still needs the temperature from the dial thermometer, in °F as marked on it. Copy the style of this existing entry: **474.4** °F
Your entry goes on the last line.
**78** °F
